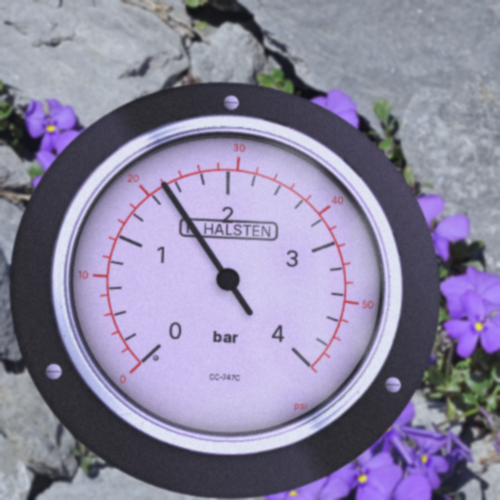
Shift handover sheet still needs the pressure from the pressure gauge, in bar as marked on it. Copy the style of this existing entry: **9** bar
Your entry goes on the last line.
**1.5** bar
